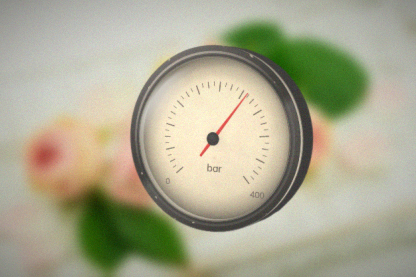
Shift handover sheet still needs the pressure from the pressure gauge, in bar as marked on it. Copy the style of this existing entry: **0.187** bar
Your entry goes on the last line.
**250** bar
